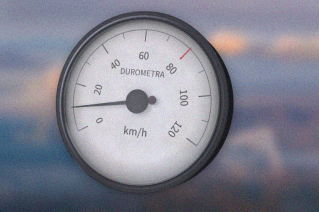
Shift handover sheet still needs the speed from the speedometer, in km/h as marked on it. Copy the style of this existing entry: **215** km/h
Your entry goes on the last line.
**10** km/h
